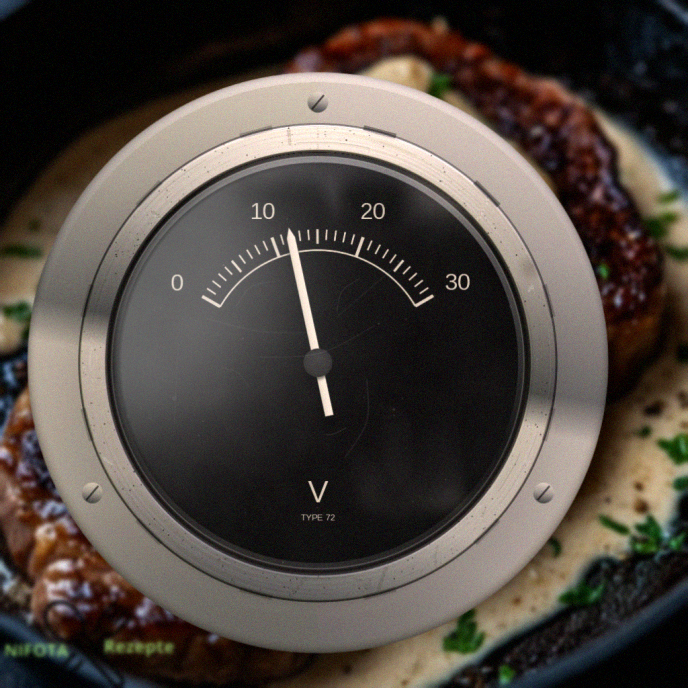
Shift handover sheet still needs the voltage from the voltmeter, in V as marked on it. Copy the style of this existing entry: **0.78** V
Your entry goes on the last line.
**12** V
